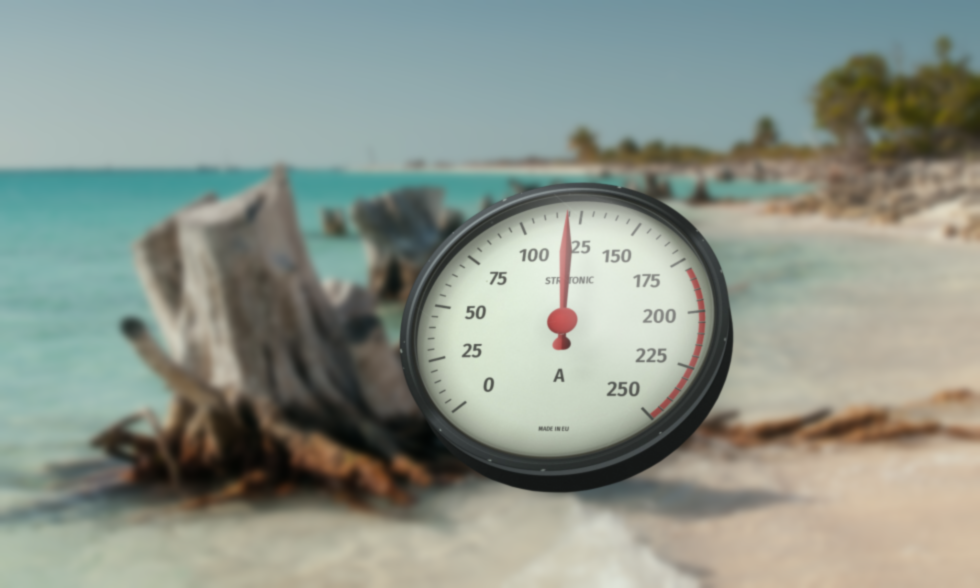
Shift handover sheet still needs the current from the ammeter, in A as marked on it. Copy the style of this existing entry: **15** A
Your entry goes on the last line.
**120** A
